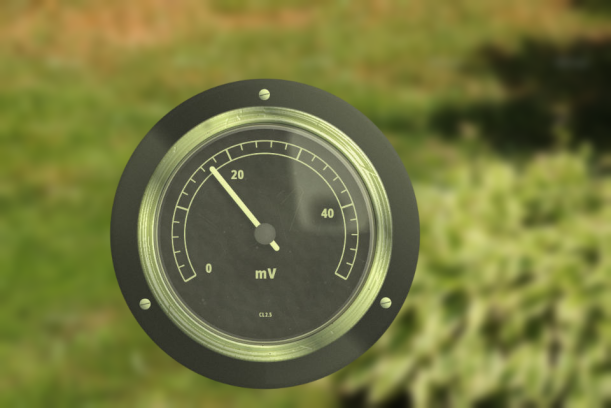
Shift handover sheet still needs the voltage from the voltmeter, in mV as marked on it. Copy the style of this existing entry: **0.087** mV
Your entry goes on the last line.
**17** mV
